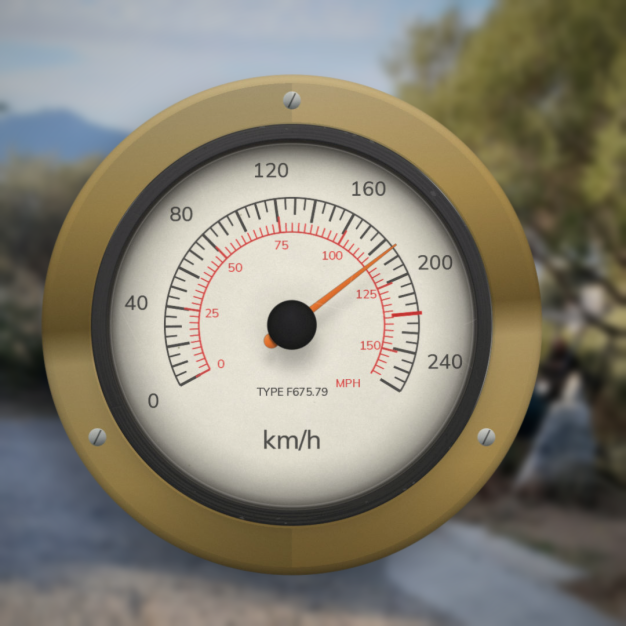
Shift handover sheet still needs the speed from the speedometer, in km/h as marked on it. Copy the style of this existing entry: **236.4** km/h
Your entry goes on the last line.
**185** km/h
